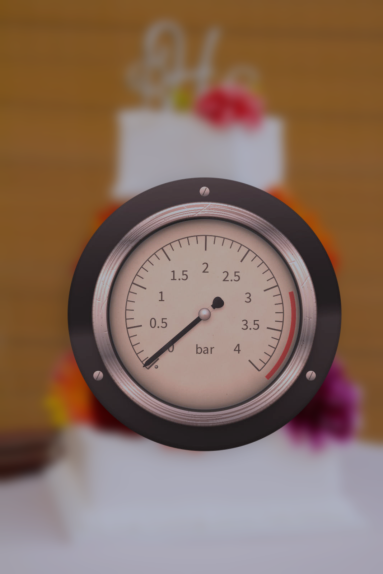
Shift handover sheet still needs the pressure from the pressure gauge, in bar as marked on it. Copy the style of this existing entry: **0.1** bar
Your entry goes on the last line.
**0.05** bar
